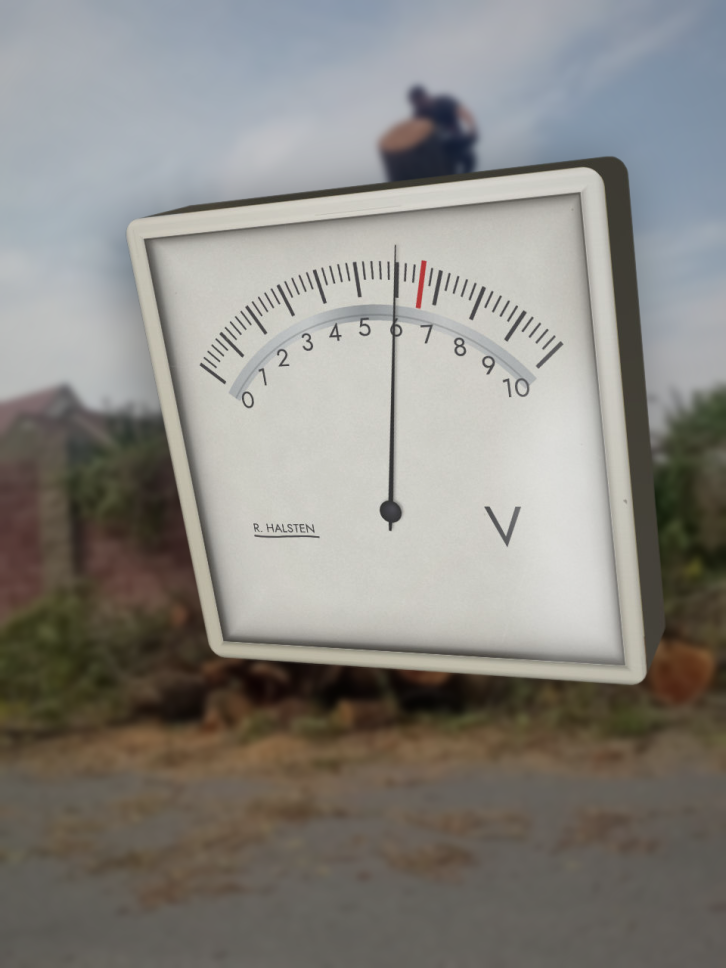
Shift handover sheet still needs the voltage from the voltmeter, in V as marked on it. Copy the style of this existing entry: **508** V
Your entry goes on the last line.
**6** V
